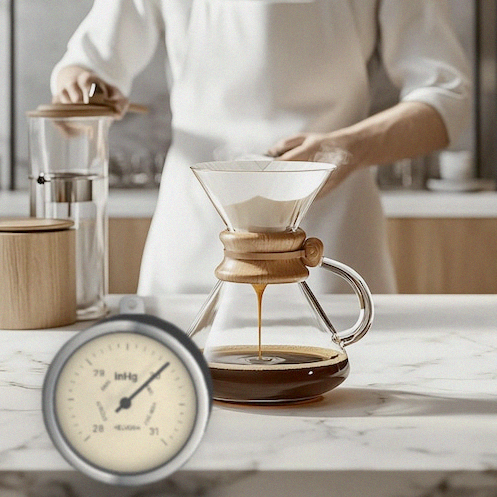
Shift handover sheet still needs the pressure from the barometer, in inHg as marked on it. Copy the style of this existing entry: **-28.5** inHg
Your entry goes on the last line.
**30** inHg
